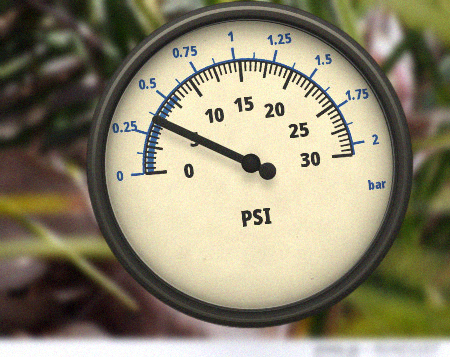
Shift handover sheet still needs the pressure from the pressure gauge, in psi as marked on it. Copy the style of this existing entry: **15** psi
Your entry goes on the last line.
**5** psi
